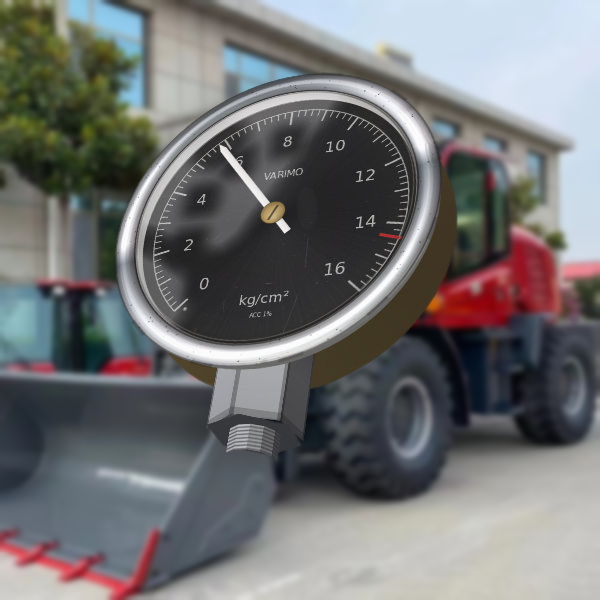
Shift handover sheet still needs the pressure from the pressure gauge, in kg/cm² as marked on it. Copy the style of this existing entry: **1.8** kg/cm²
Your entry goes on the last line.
**5.8** kg/cm²
